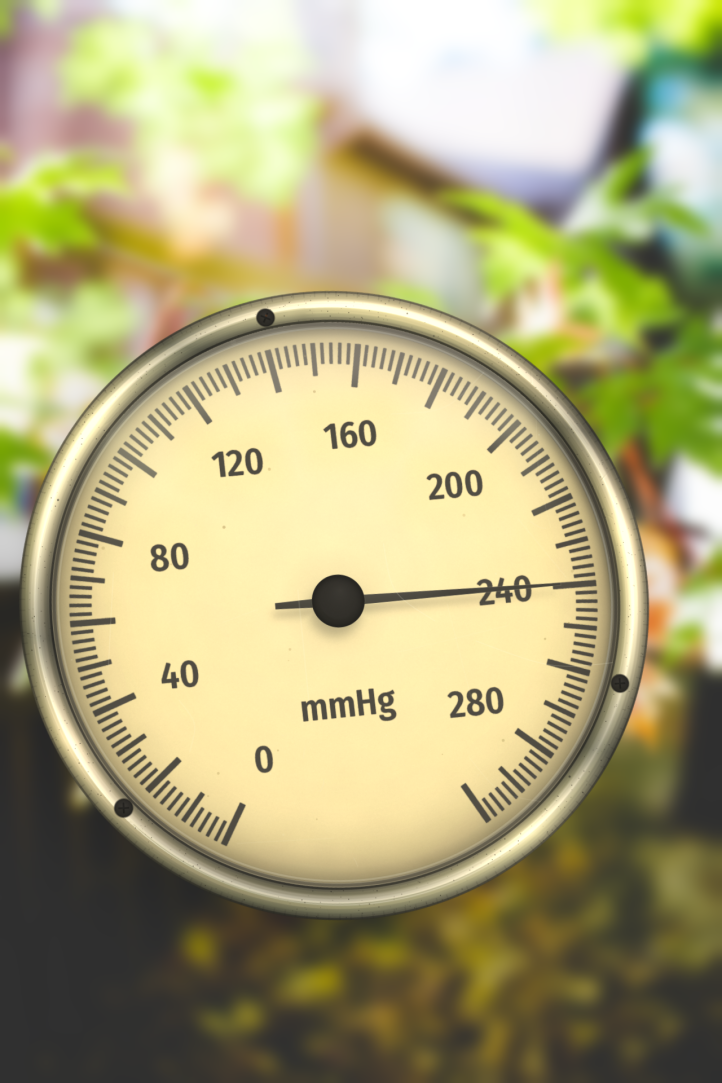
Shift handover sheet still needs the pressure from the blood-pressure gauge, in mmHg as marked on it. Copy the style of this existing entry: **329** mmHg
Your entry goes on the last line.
**240** mmHg
